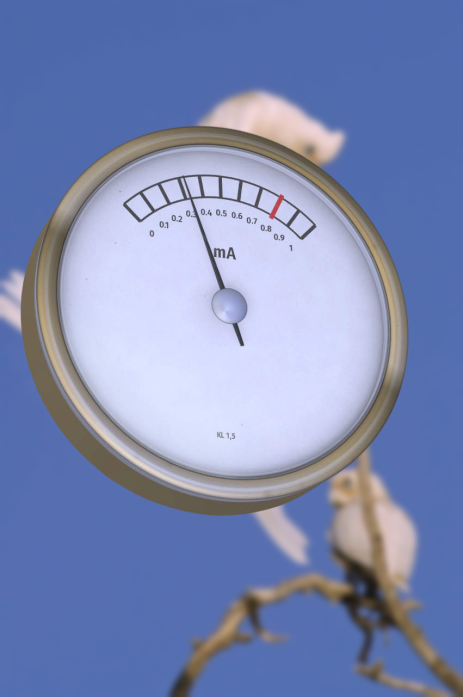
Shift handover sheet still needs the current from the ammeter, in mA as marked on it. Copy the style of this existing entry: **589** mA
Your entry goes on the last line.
**0.3** mA
